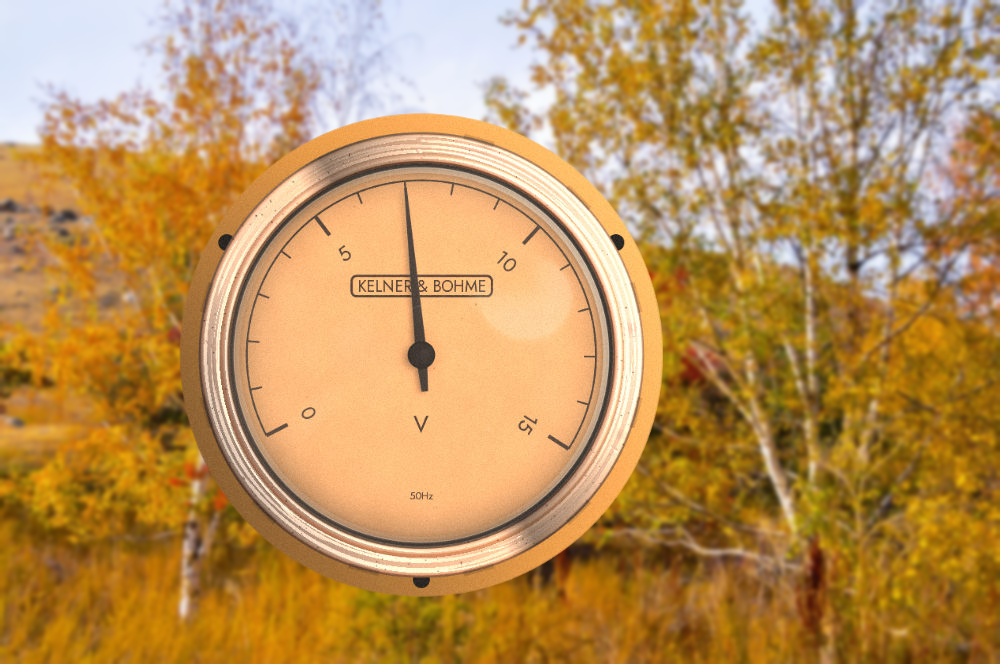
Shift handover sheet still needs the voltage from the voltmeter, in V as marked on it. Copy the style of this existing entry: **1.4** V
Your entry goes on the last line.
**7** V
